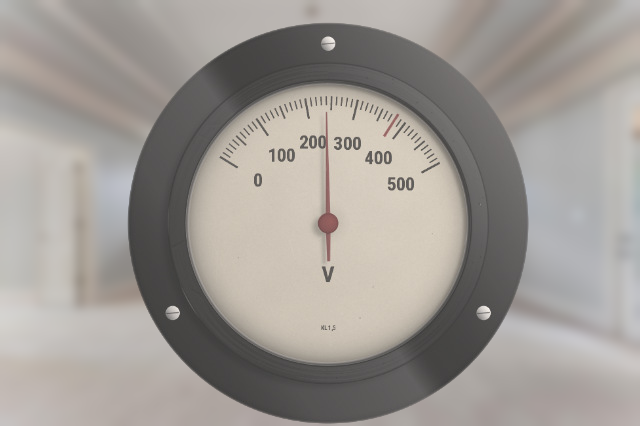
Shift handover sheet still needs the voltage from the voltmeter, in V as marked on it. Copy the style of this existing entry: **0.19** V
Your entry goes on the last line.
**240** V
